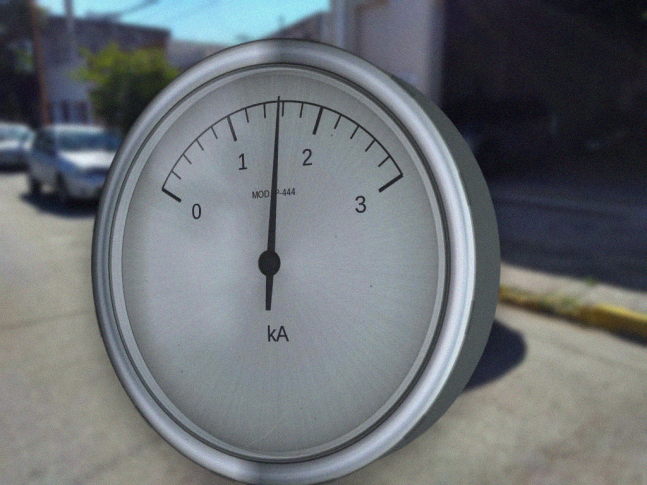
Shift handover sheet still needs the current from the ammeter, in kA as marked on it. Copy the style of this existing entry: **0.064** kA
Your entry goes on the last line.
**1.6** kA
